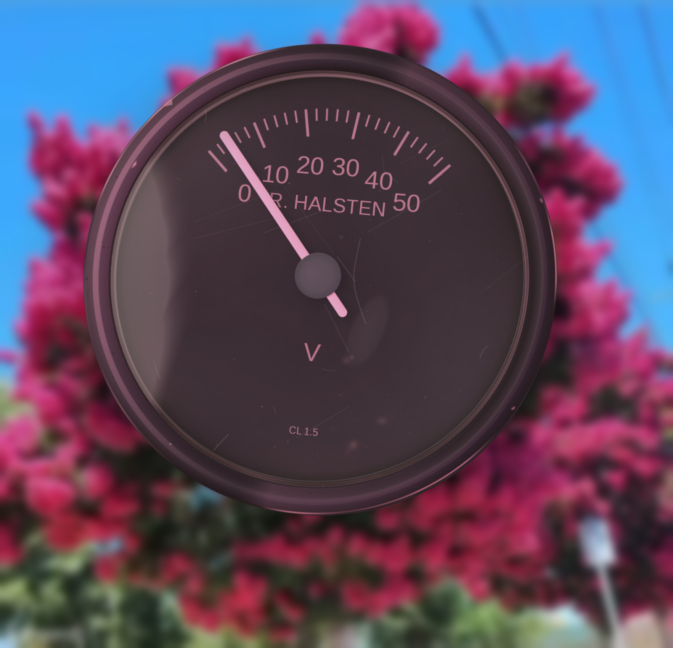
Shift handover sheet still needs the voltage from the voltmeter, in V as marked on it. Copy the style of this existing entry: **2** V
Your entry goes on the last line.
**4** V
